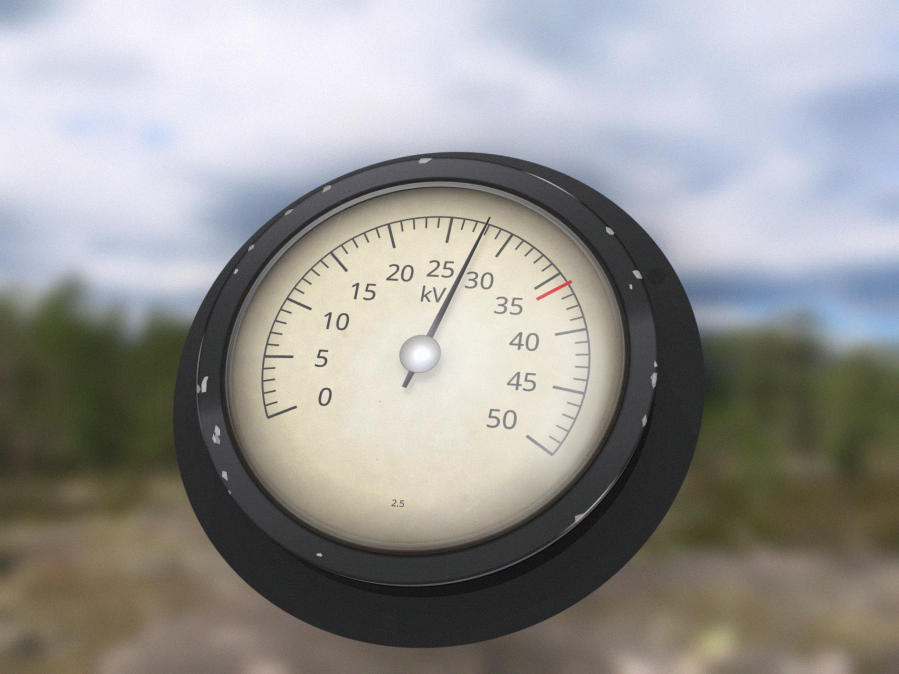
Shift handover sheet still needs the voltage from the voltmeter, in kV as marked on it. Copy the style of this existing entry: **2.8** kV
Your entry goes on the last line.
**28** kV
